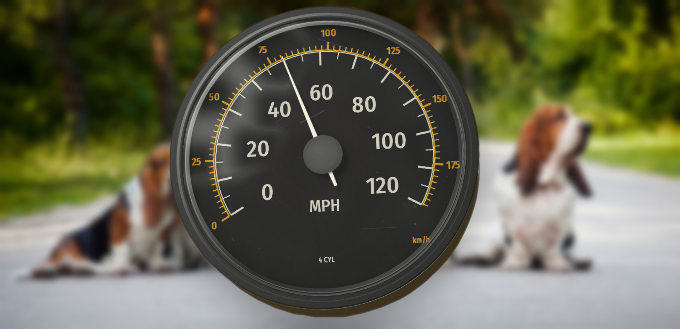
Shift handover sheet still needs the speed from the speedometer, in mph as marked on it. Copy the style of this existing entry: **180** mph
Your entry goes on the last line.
**50** mph
